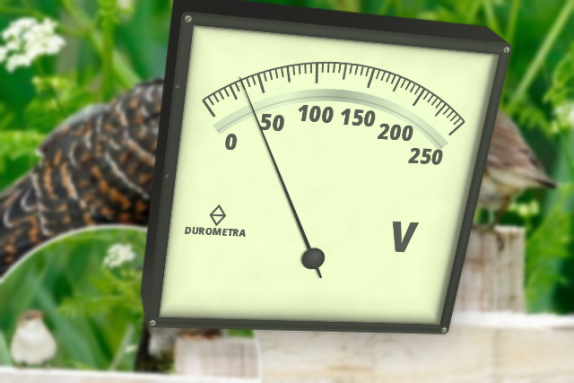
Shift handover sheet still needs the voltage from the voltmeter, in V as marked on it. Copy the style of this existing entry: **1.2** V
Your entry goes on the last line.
**35** V
